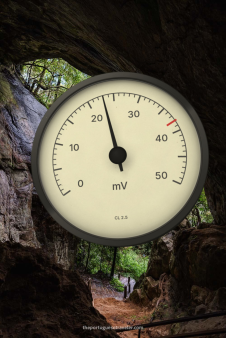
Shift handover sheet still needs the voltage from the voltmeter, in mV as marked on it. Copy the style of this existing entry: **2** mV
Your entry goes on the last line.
**23** mV
